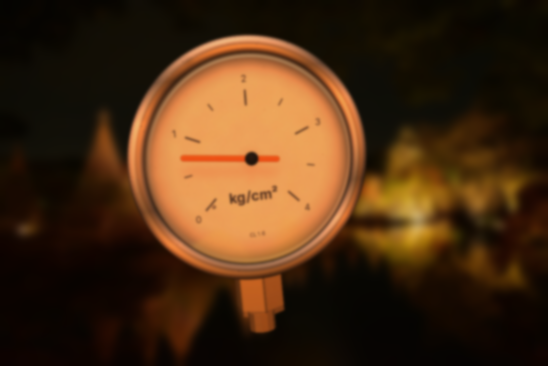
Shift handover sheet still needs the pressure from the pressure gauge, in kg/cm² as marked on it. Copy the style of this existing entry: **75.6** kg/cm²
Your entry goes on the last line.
**0.75** kg/cm²
